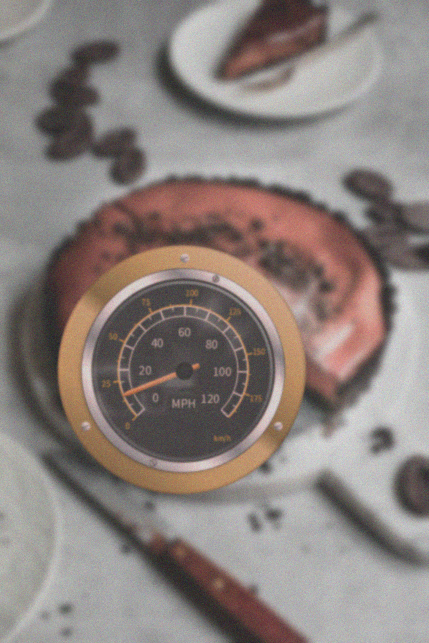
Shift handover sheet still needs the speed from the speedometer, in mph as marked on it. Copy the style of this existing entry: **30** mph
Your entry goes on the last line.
**10** mph
